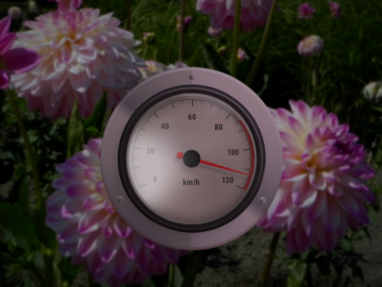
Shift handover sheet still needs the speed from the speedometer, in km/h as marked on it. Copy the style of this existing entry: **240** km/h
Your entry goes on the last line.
**112.5** km/h
